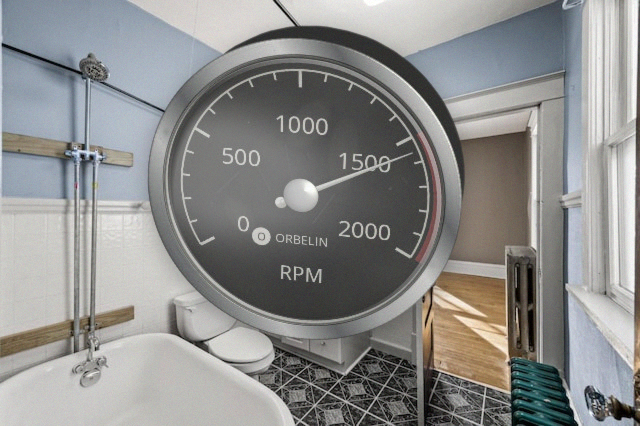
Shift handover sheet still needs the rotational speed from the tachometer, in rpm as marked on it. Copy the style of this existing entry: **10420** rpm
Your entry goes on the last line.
**1550** rpm
